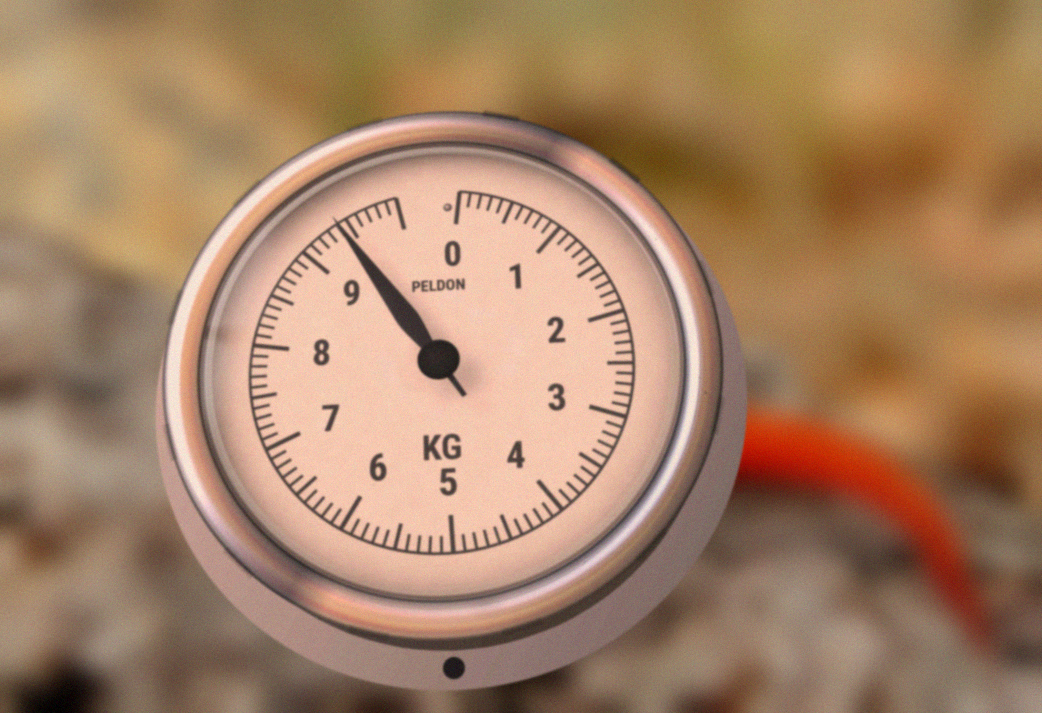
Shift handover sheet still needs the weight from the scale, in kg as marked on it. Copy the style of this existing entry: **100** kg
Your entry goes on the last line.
**9.4** kg
